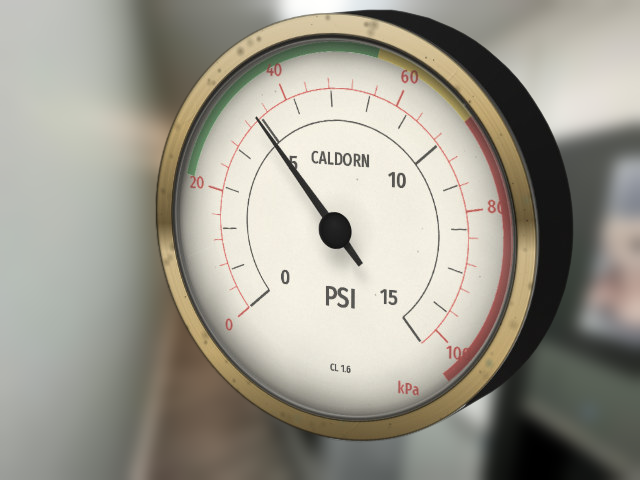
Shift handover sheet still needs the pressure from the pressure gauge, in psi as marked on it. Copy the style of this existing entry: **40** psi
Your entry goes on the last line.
**5** psi
